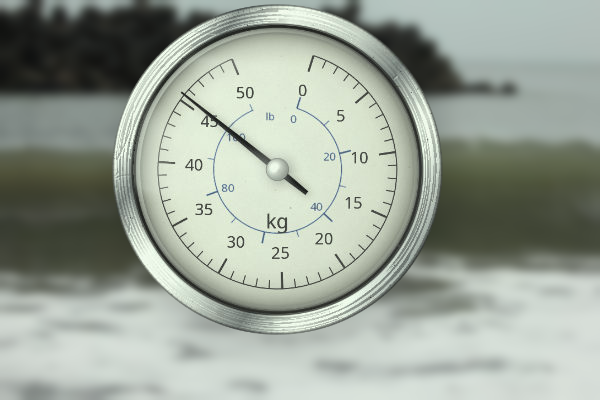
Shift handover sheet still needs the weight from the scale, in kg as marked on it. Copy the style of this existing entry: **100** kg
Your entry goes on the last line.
**45.5** kg
